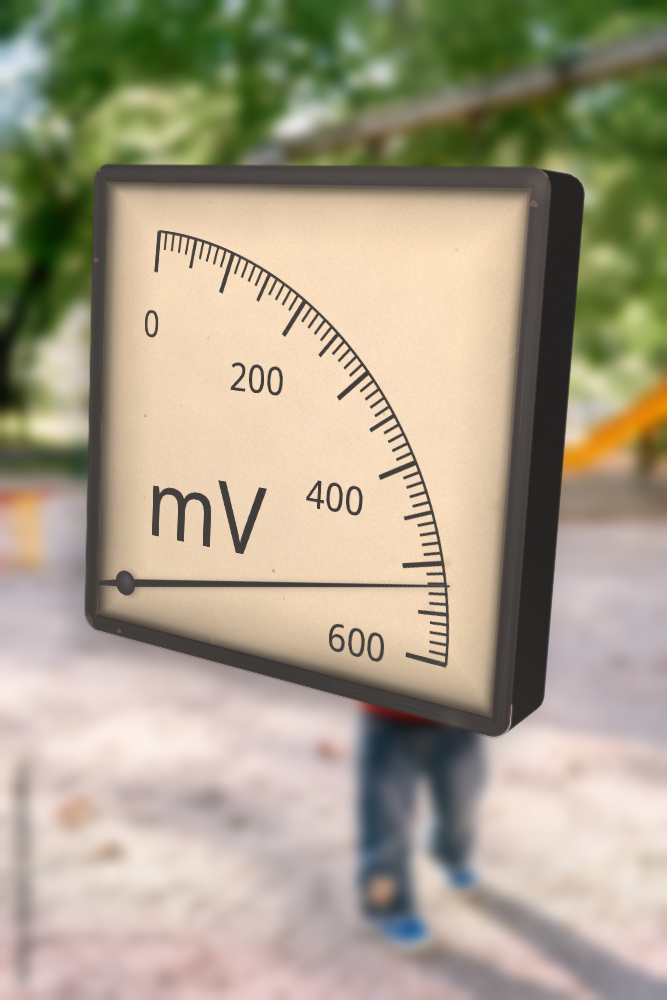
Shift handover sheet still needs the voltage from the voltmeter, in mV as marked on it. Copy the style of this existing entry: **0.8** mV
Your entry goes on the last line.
**520** mV
